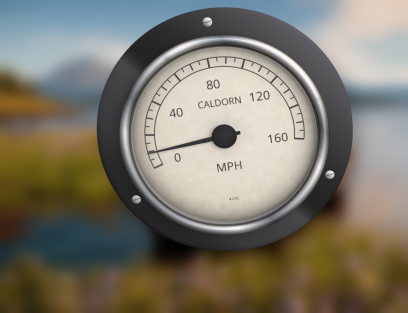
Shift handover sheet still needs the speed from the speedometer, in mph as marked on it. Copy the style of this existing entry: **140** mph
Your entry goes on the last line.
**10** mph
